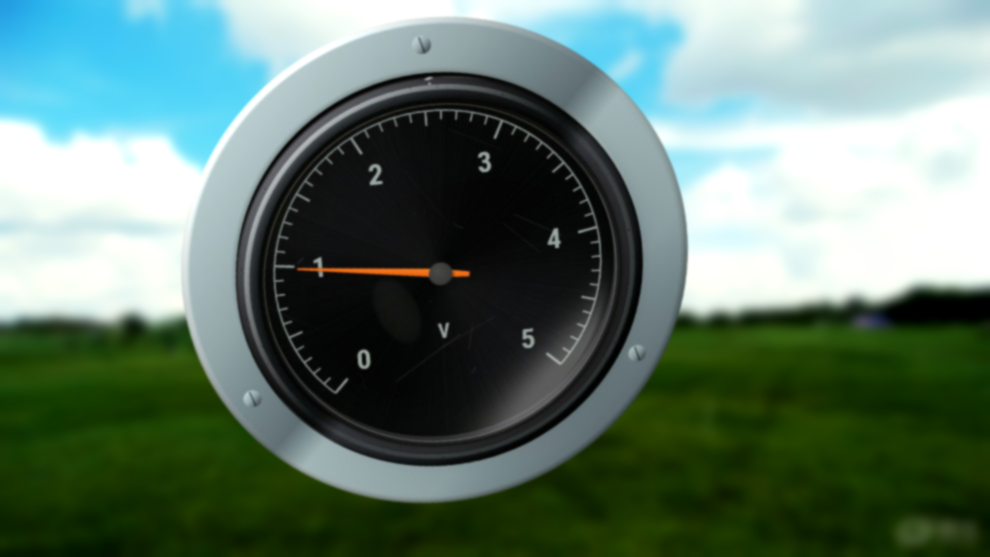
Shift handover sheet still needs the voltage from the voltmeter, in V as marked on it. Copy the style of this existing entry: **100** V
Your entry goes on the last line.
**1** V
